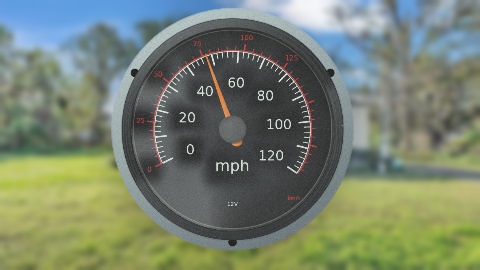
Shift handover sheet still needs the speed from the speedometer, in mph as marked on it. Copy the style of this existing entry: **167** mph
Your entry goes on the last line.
**48** mph
